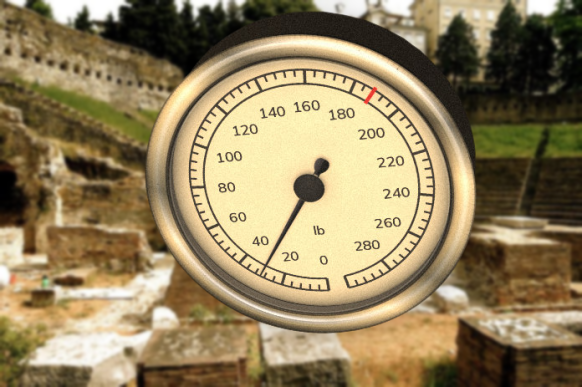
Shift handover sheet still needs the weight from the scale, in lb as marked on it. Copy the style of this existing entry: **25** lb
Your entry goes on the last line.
**30** lb
